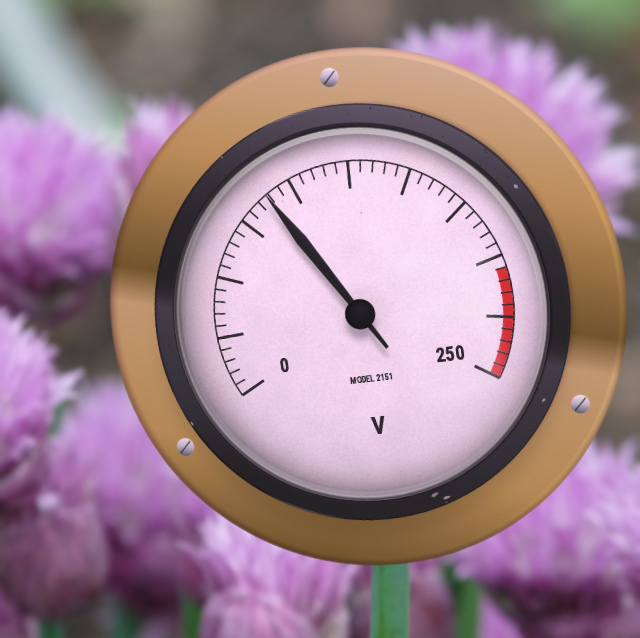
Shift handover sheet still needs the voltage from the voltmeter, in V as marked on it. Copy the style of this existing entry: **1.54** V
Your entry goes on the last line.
**90** V
